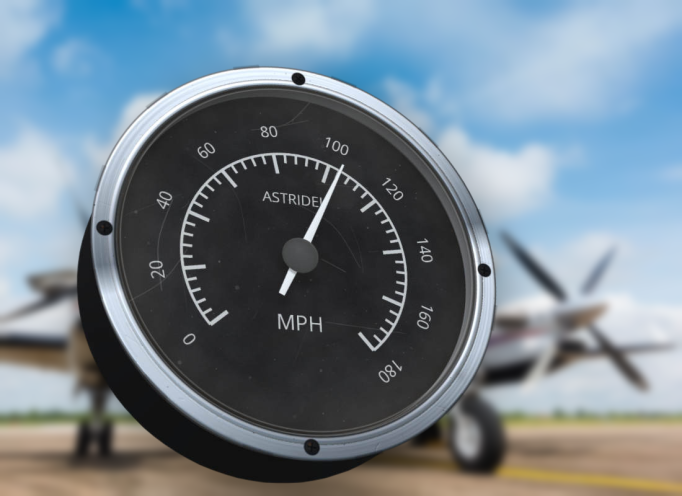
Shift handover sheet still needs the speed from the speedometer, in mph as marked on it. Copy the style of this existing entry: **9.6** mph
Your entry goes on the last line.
**104** mph
